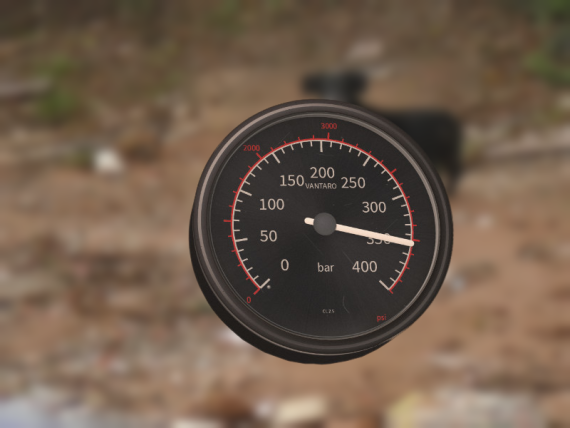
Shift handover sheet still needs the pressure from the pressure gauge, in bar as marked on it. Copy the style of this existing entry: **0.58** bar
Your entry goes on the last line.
**350** bar
